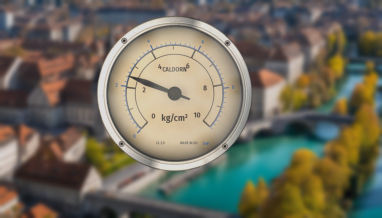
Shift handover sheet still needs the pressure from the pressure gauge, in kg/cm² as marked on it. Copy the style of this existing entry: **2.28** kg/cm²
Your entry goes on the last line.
**2.5** kg/cm²
